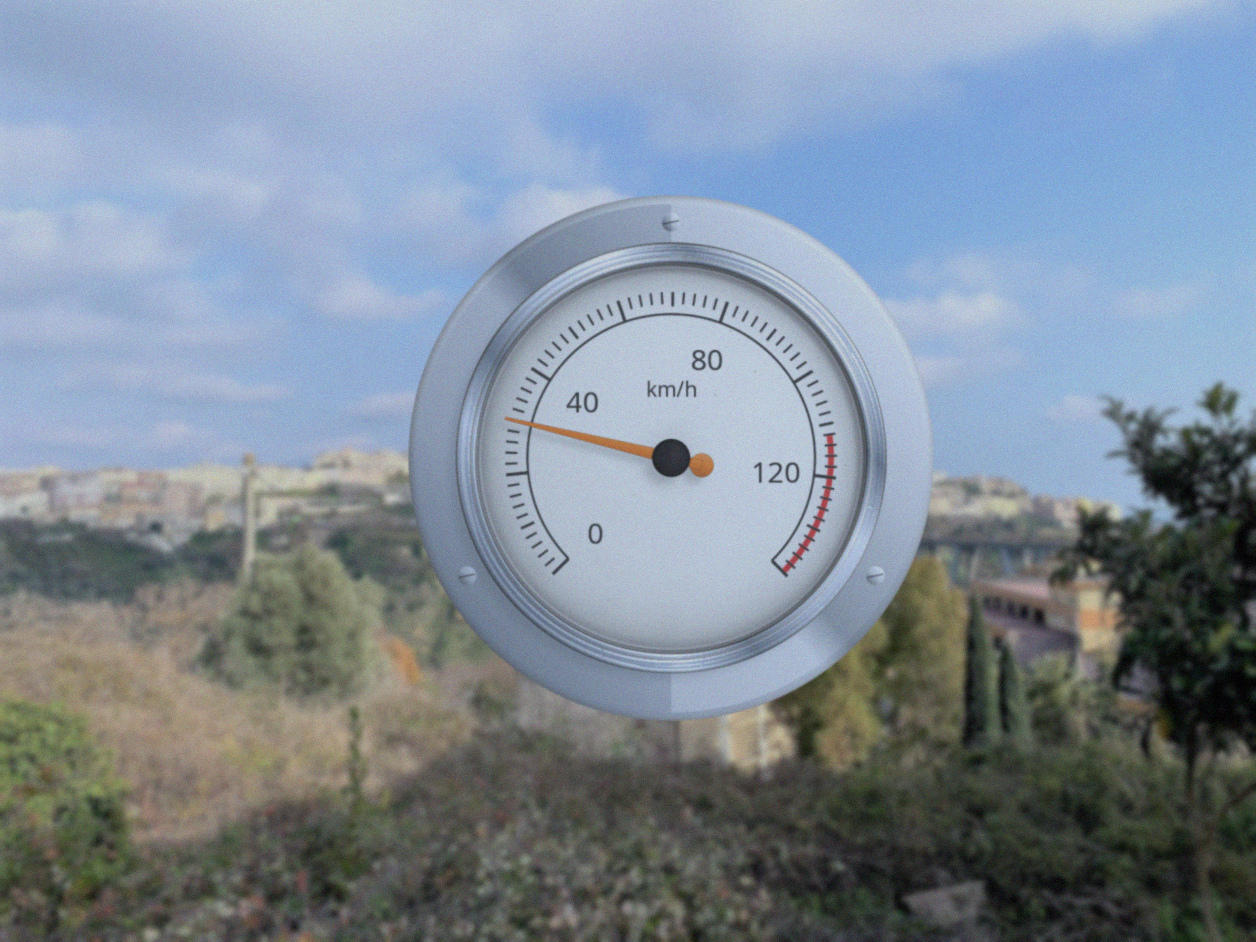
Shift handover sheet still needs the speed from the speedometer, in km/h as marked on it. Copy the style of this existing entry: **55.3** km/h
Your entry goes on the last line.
**30** km/h
